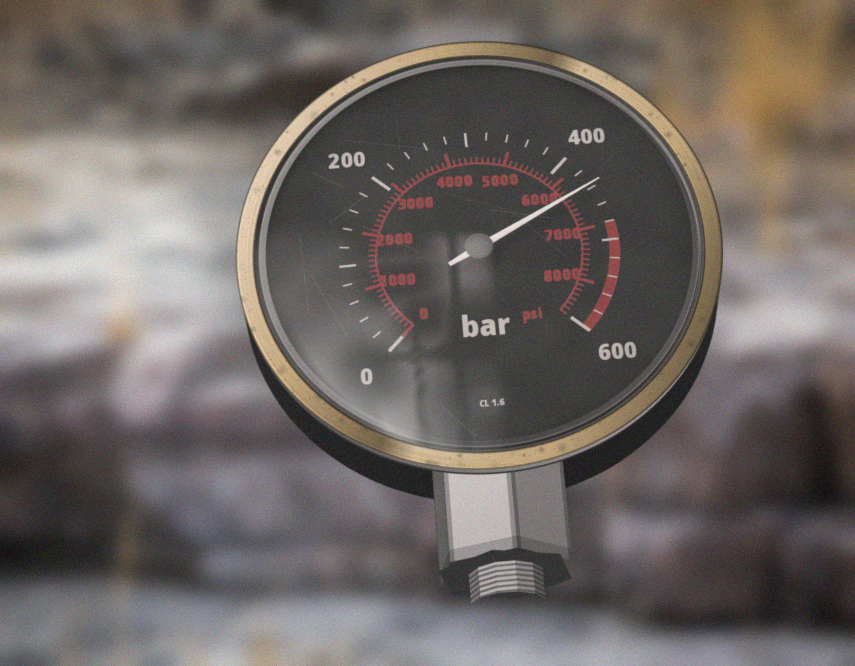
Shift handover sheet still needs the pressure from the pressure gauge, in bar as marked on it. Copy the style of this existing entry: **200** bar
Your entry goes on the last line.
**440** bar
